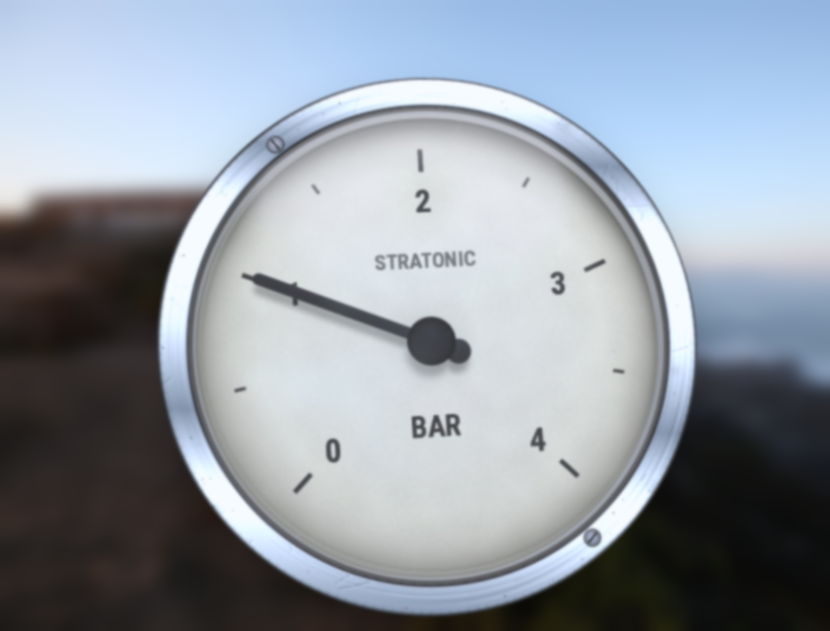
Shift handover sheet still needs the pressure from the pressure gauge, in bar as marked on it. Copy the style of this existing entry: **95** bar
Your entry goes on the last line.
**1** bar
